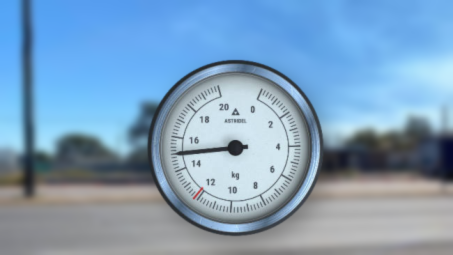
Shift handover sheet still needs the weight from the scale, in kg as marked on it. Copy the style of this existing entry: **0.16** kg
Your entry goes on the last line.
**15** kg
